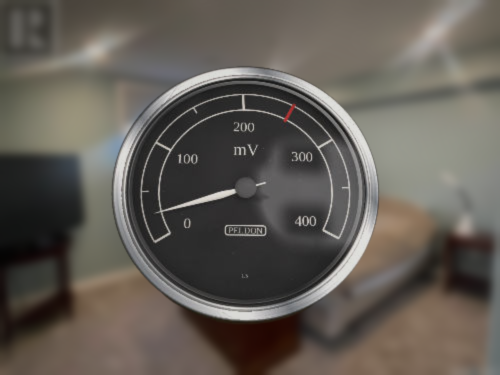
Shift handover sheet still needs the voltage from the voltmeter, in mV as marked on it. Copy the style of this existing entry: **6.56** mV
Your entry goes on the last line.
**25** mV
